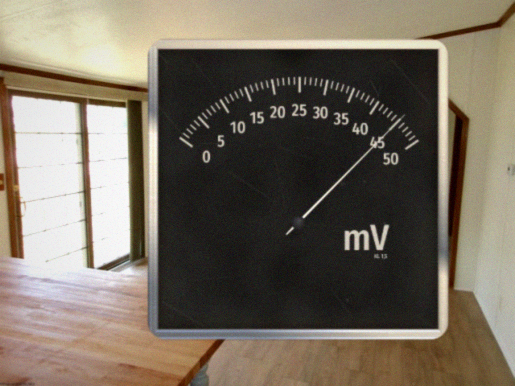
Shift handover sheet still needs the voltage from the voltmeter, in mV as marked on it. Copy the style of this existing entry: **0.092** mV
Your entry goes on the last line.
**45** mV
